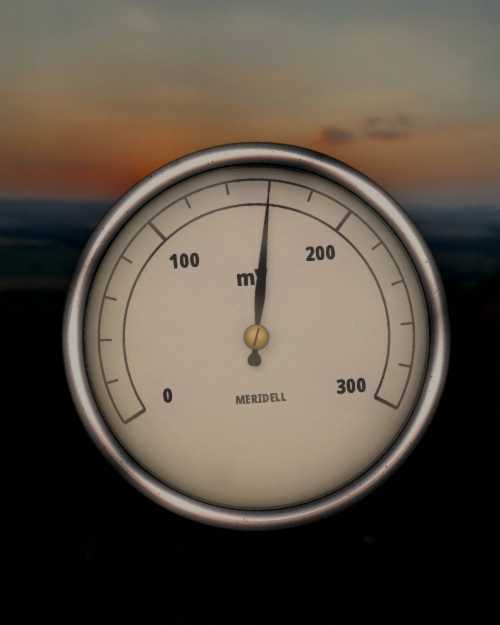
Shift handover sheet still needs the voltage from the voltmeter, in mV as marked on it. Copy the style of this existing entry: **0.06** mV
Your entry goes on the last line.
**160** mV
